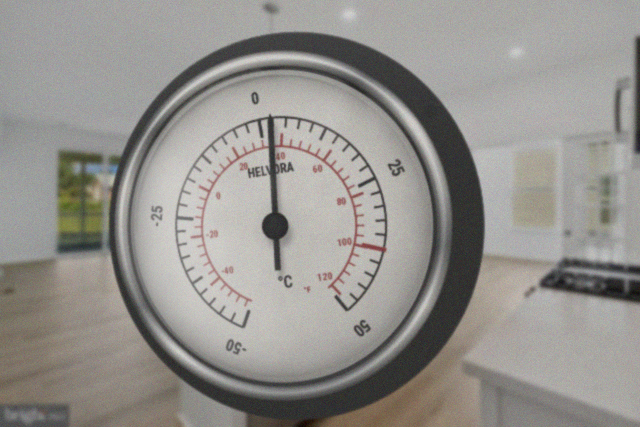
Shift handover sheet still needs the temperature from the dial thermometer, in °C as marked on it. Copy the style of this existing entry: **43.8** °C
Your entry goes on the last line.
**2.5** °C
